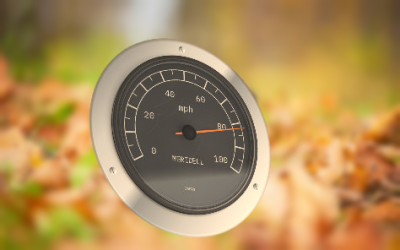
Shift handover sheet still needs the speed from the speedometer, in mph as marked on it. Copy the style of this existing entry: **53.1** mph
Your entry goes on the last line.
**82.5** mph
